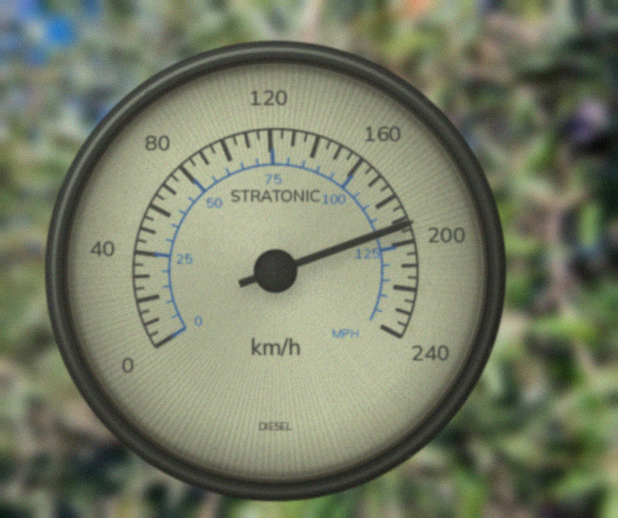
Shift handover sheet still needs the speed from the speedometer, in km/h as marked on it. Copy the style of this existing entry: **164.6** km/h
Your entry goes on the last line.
**192.5** km/h
